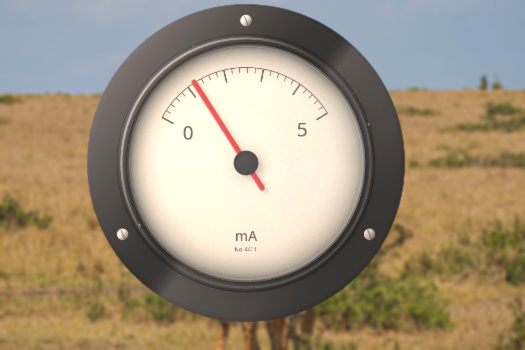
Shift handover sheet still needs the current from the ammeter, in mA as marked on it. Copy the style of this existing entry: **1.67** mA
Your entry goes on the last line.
**1.2** mA
